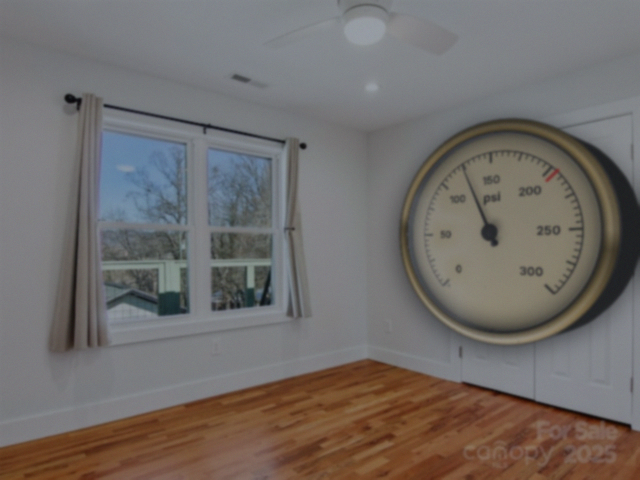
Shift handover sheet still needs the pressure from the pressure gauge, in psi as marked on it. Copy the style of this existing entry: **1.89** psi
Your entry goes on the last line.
**125** psi
